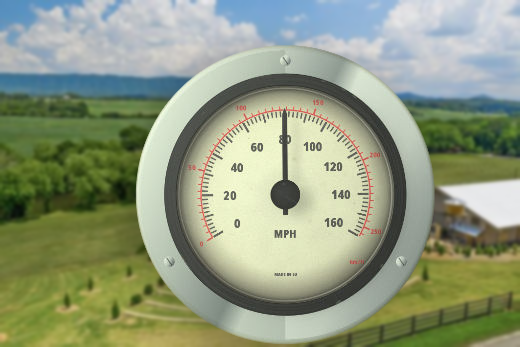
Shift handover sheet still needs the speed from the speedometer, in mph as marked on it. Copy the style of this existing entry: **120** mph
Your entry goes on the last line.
**80** mph
